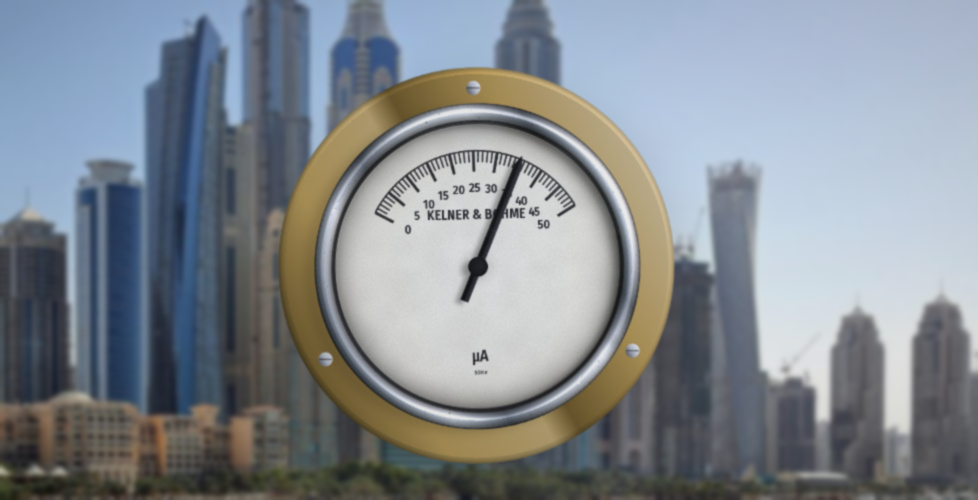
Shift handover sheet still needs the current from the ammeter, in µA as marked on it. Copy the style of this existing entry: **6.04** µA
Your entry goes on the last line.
**35** µA
